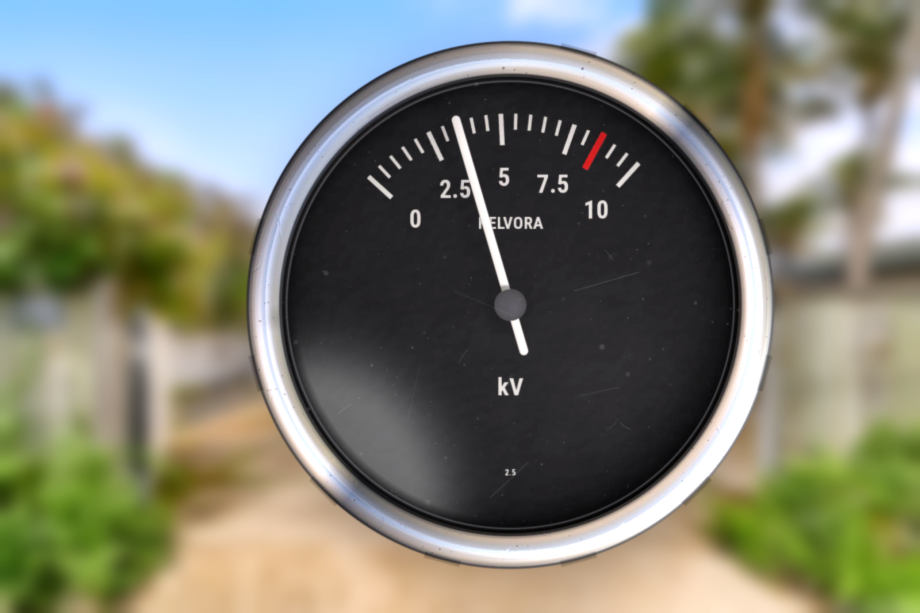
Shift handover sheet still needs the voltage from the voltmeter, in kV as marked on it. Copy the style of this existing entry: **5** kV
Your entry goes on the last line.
**3.5** kV
